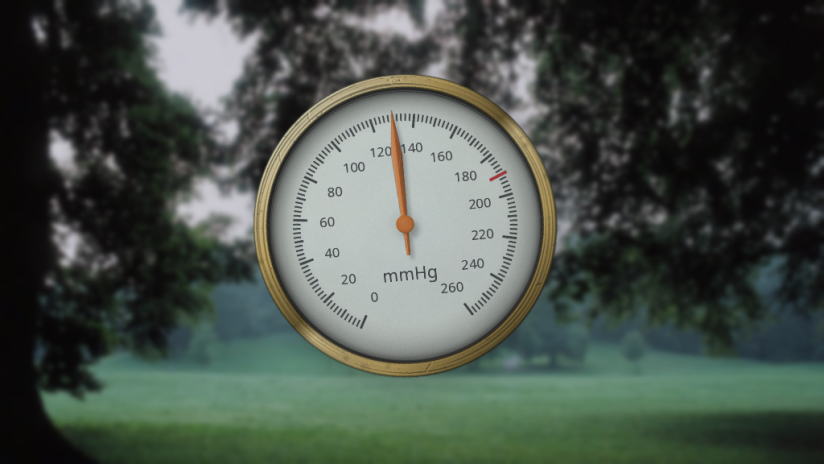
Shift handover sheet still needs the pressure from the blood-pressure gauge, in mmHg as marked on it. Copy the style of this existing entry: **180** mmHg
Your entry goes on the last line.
**130** mmHg
